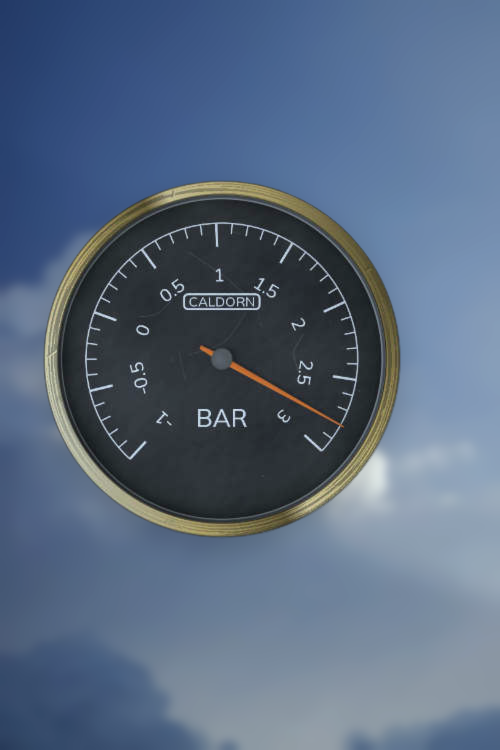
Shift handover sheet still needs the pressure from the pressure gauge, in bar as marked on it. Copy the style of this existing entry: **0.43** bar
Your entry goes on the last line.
**2.8** bar
